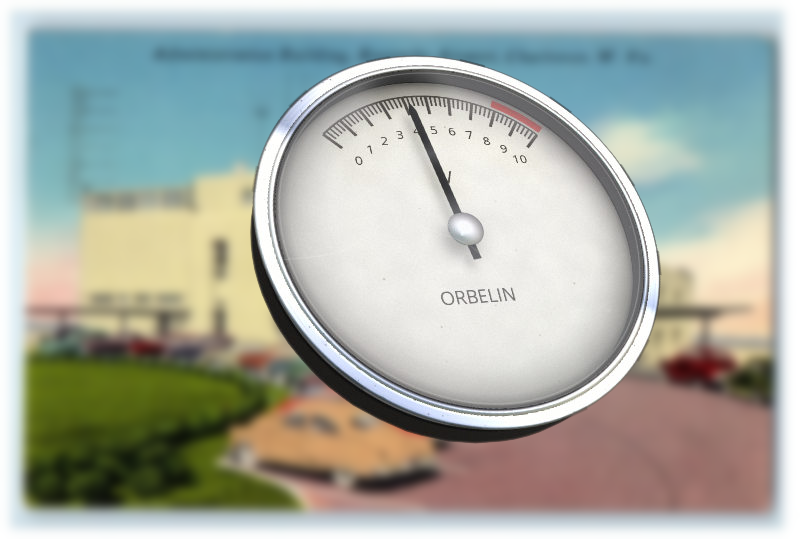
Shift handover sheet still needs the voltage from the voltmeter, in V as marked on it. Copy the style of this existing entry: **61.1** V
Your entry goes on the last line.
**4** V
